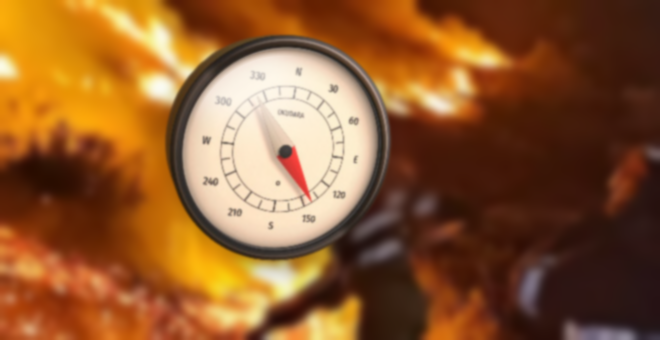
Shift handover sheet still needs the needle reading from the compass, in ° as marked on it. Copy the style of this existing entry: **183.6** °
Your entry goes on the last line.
**142.5** °
